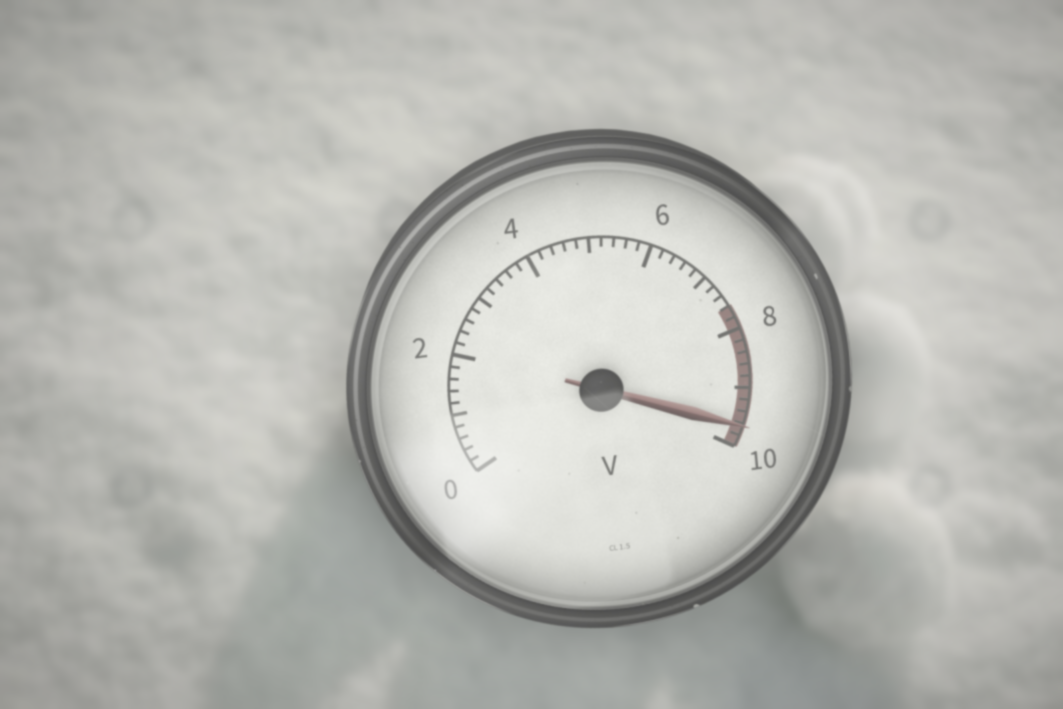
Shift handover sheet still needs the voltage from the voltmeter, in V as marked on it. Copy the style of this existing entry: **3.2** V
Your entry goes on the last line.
**9.6** V
